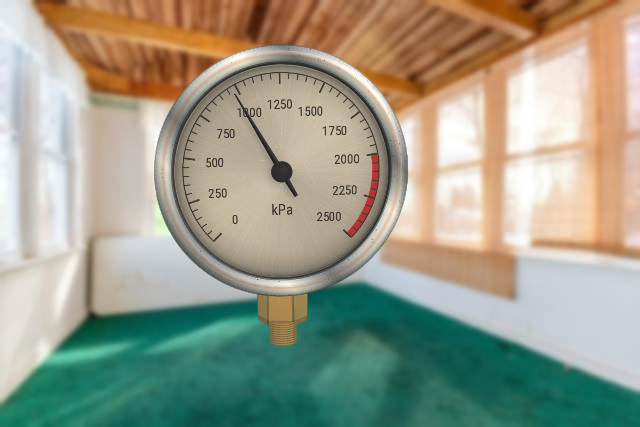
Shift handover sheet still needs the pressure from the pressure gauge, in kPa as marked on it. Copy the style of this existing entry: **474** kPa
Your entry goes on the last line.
**975** kPa
